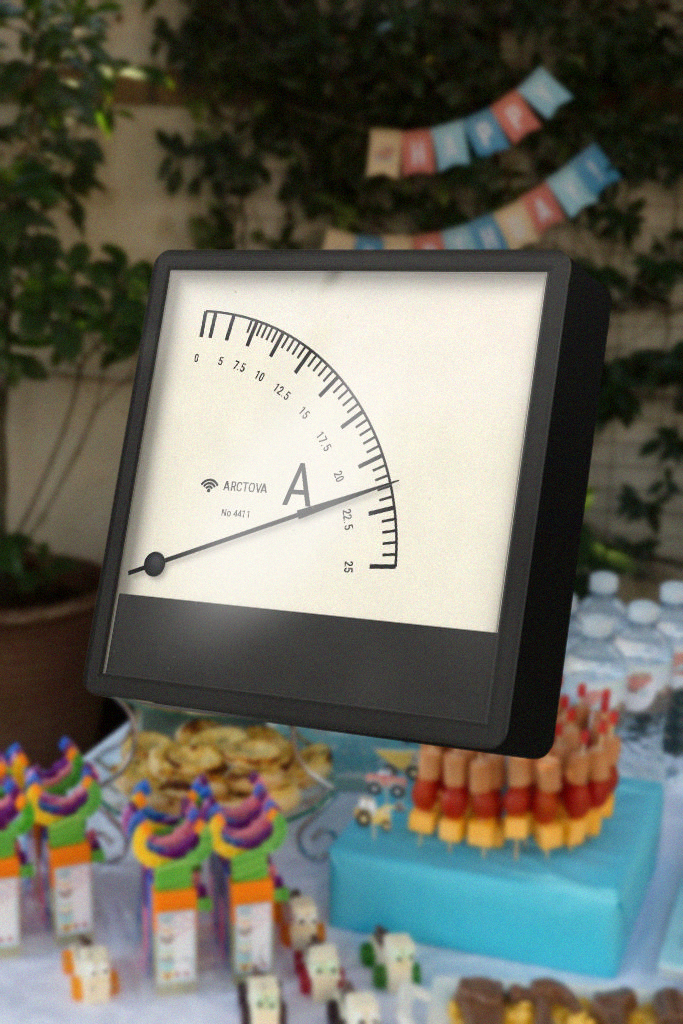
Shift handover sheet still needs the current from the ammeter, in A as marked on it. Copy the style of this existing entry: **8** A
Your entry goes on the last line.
**21.5** A
